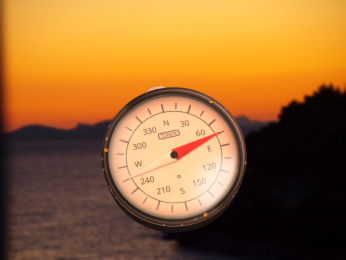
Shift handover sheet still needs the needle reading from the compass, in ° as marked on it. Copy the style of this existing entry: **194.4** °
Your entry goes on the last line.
**75** °
